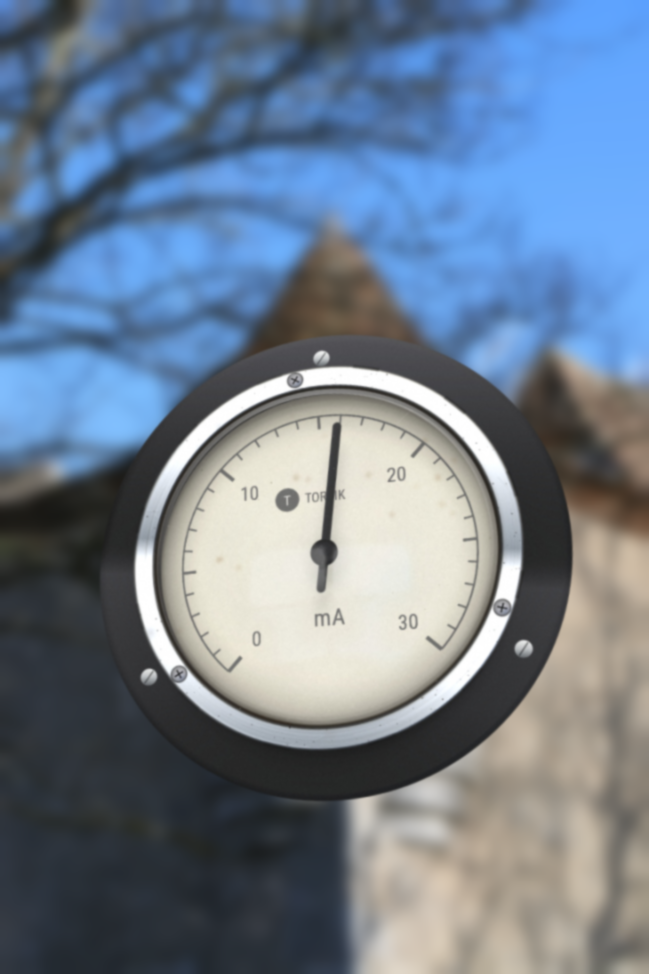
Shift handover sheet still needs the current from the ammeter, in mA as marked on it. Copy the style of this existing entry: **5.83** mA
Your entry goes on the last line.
**16** mA
